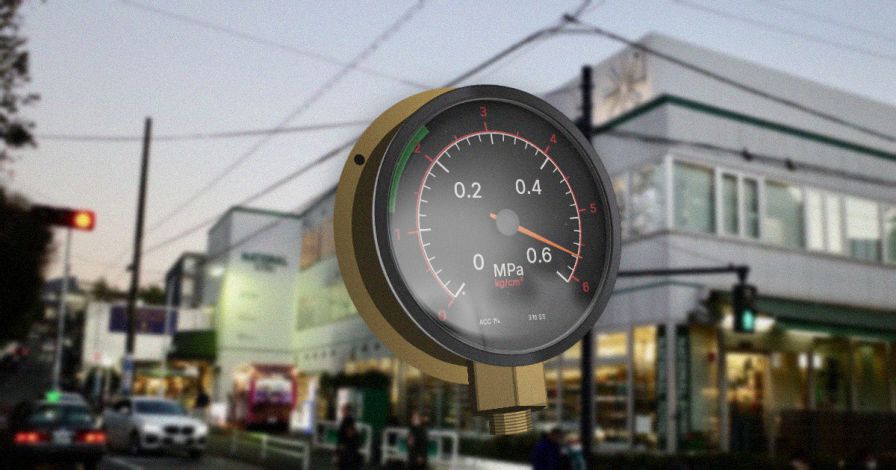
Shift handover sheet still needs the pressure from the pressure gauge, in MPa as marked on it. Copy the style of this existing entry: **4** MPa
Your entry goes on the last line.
**0.56** MPa
